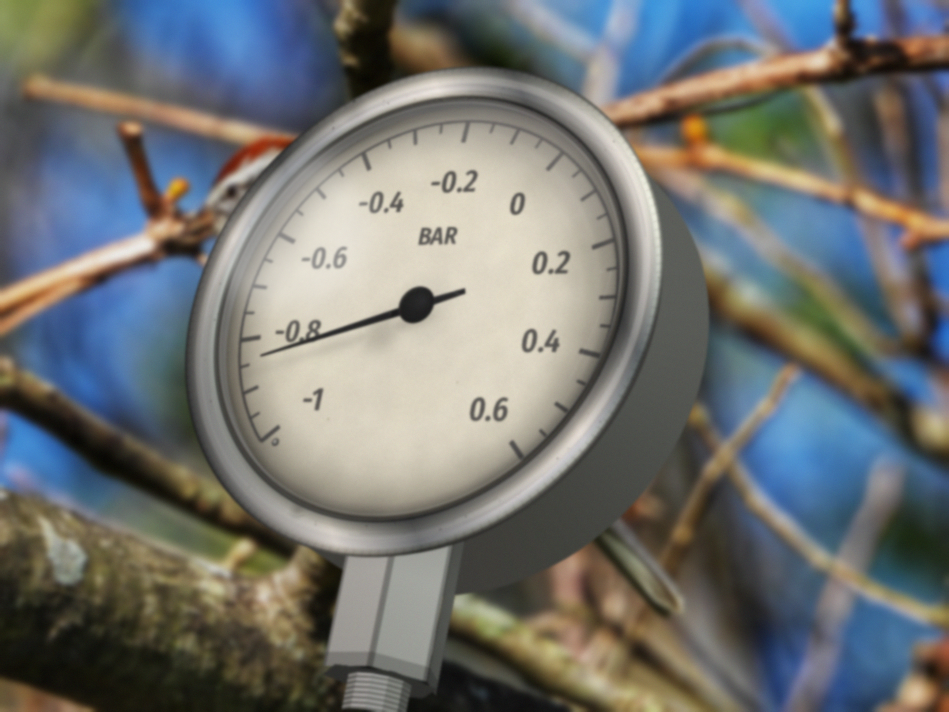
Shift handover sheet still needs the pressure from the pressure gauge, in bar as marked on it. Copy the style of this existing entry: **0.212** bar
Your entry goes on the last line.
**-0.85** bar
